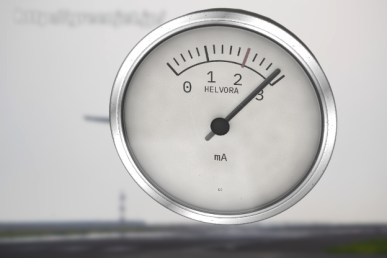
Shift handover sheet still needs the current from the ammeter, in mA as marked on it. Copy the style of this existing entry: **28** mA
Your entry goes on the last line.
**2.8** mA
